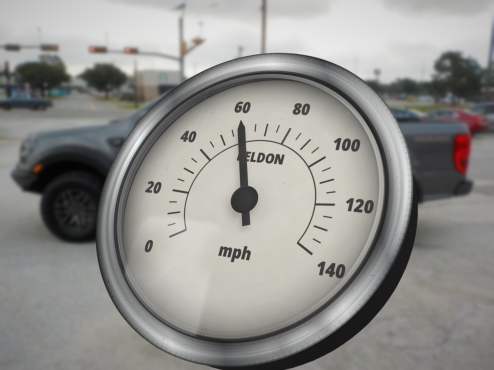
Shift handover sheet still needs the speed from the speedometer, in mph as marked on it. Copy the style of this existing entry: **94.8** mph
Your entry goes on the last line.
**60** mph
